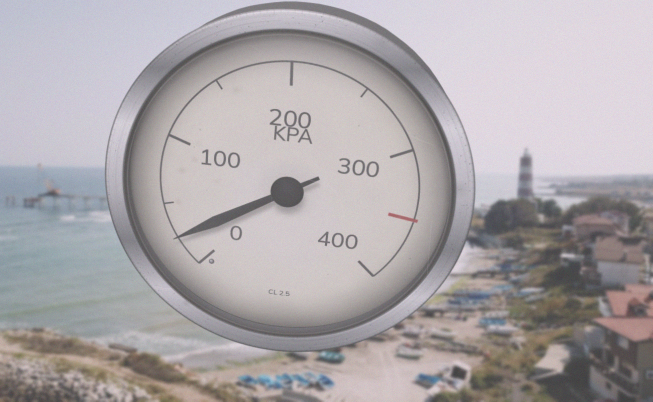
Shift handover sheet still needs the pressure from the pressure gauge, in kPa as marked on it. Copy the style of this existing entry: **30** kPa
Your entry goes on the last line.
**25** kPa
